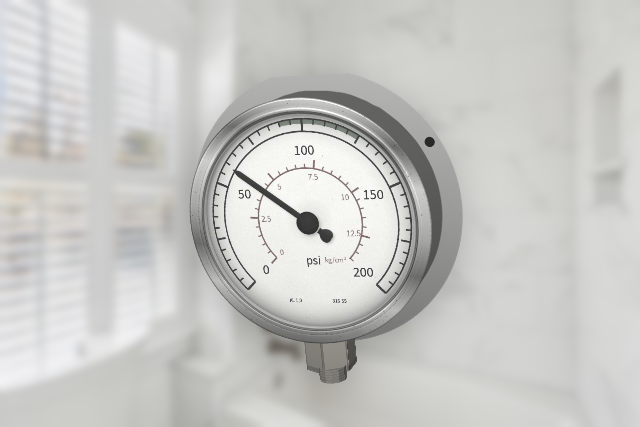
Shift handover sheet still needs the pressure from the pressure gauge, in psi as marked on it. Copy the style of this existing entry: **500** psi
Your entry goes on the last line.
**60** psi
